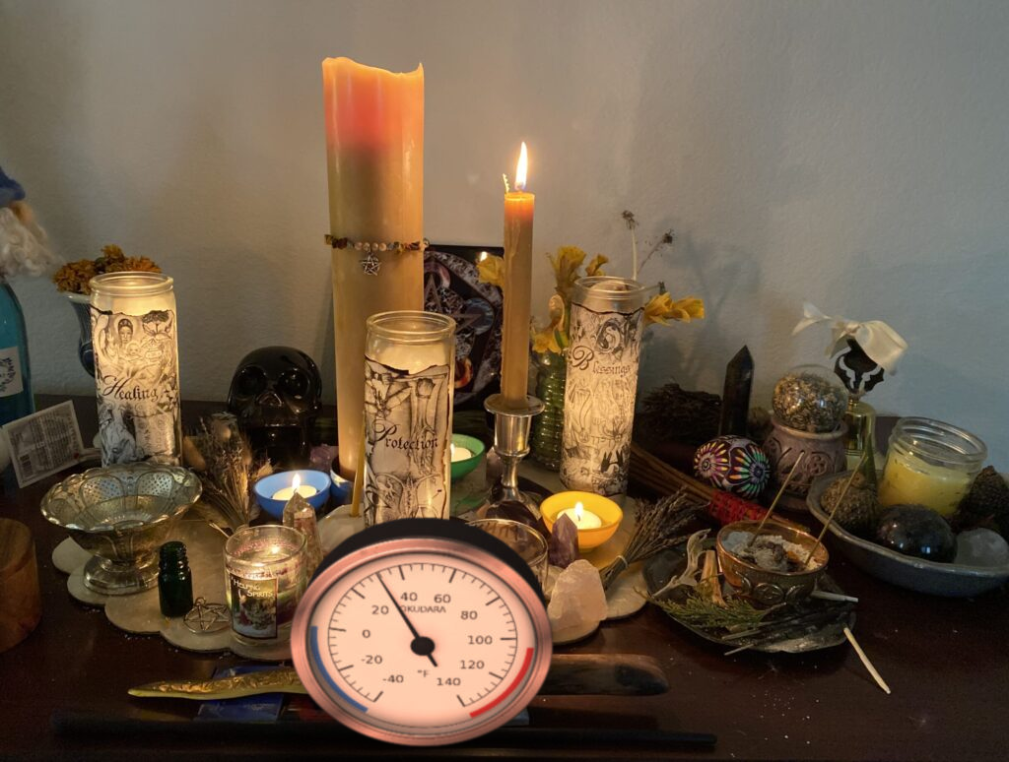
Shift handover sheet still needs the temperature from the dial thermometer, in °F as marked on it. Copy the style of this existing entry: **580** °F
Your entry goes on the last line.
**32** °F
